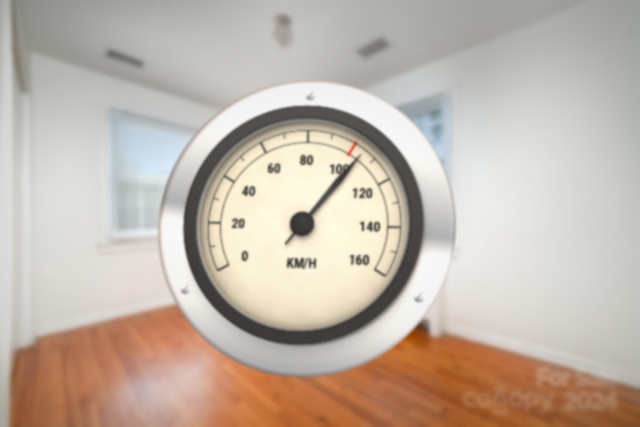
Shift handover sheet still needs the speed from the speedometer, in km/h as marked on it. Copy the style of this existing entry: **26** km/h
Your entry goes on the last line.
**105** km/h
